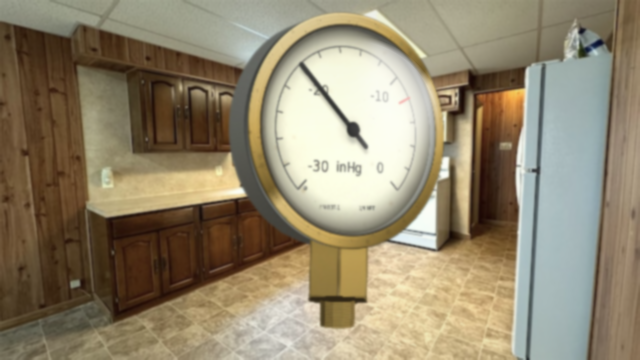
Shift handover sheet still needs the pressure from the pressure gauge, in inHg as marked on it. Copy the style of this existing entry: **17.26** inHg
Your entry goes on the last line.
**-20** inHg
